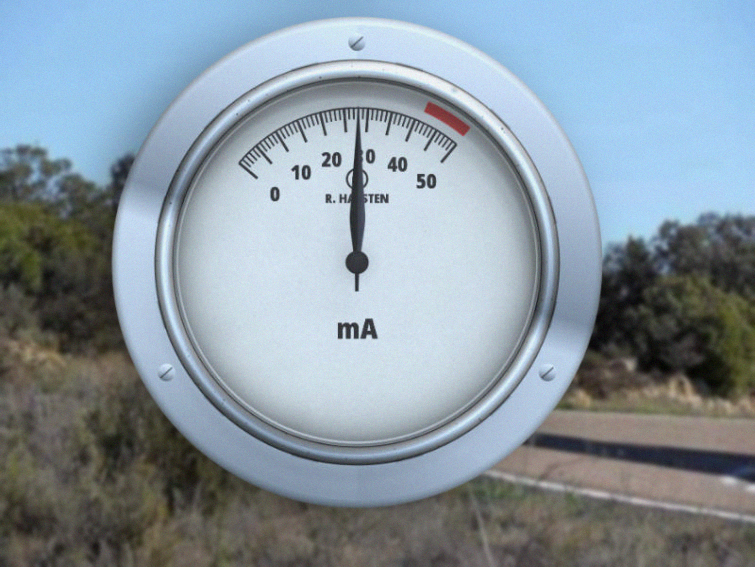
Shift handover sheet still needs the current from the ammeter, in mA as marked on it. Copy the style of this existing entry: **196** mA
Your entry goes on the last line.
**28** mA
